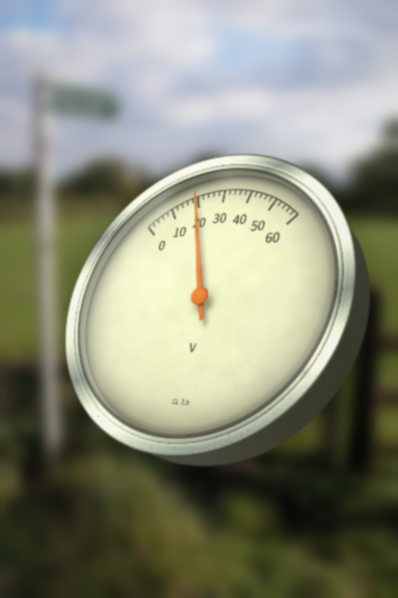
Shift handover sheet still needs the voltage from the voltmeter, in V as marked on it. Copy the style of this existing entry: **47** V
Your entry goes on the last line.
**20** V
